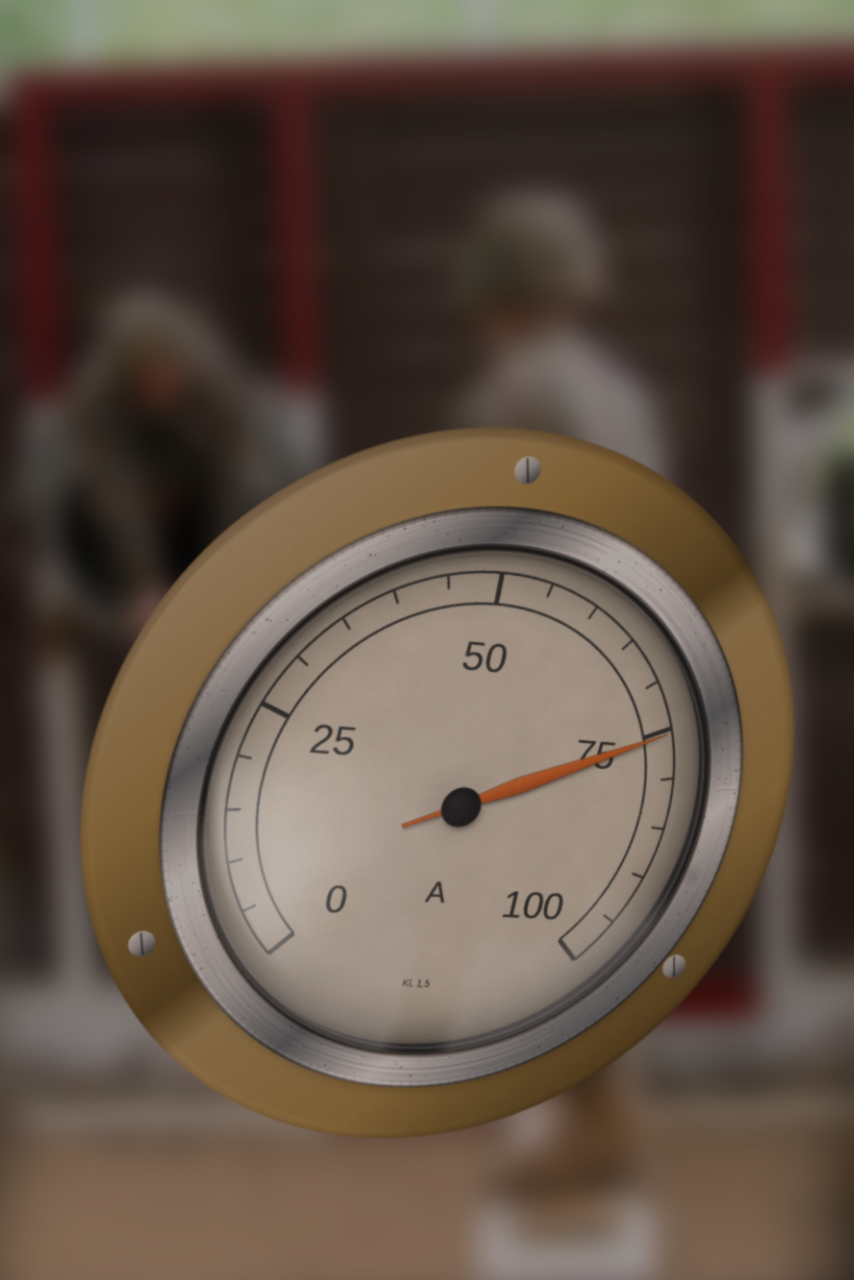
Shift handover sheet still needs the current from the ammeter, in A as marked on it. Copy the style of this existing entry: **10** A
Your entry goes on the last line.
**75** A
